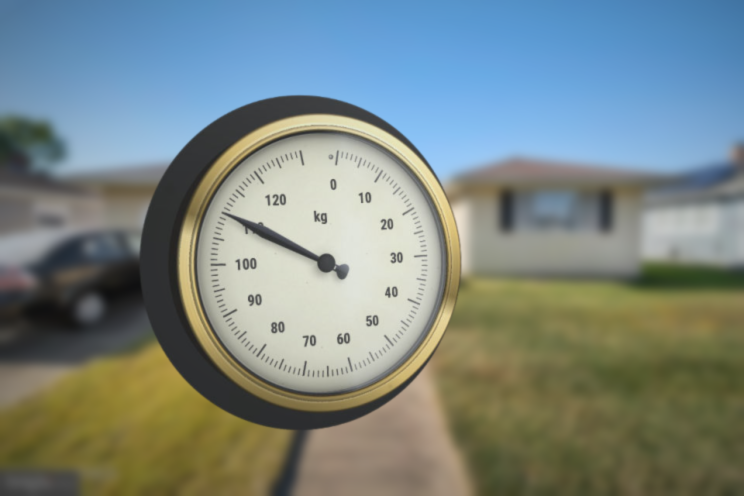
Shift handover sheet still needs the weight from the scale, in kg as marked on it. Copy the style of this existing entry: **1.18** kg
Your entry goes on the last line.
**110** kg
